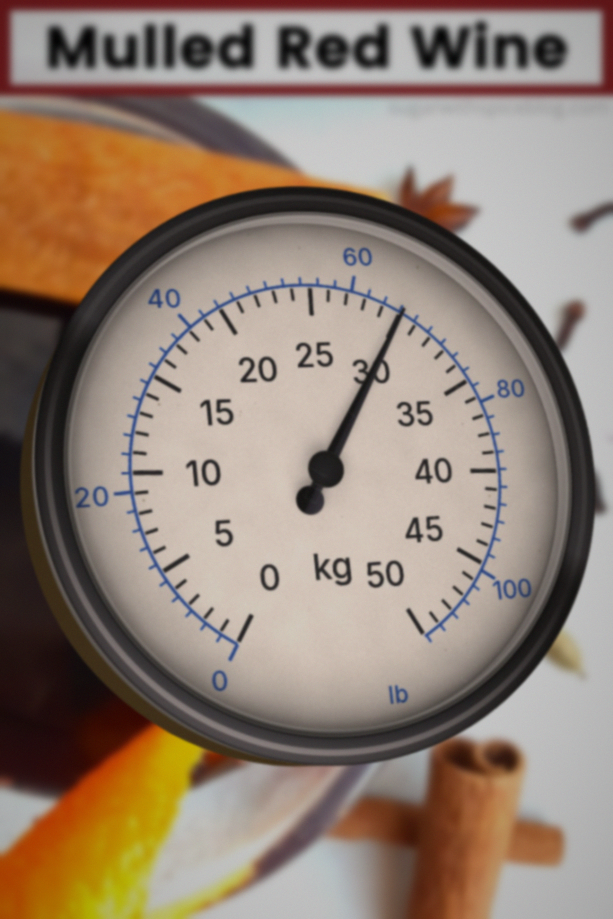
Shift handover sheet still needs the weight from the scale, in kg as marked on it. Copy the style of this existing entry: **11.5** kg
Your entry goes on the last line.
**30** kg
